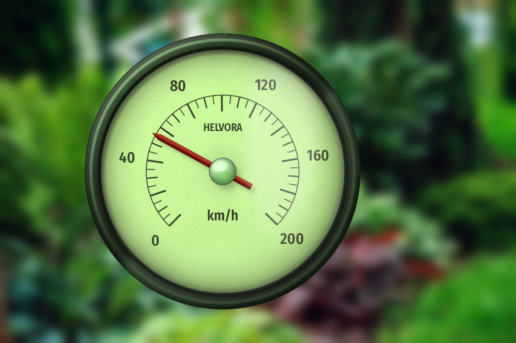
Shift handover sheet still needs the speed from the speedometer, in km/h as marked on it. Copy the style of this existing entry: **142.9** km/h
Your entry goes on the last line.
**55** km/h
